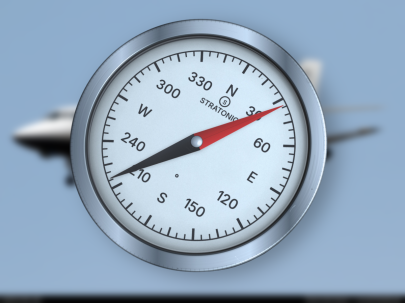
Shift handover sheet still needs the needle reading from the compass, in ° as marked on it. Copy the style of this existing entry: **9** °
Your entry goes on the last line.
**35** °
